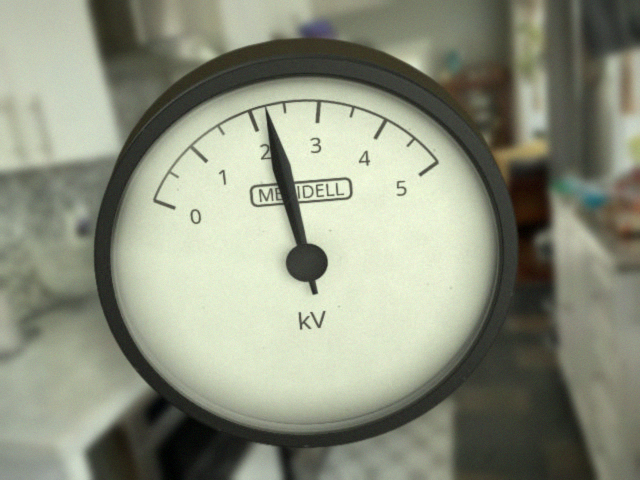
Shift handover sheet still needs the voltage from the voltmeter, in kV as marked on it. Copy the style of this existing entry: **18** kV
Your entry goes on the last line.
**2.25** kV
